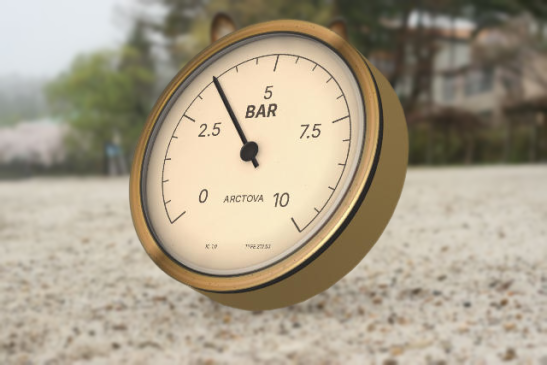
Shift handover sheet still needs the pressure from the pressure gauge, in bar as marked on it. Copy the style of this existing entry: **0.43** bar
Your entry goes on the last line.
**3.5** bar
